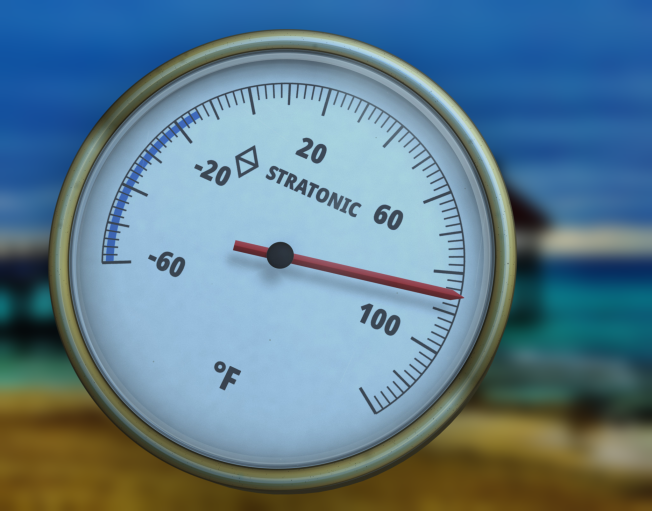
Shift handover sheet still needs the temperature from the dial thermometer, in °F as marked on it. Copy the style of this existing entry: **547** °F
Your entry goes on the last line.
**86** °F
